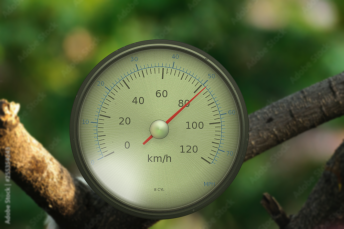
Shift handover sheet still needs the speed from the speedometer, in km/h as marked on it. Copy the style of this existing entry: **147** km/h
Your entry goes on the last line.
**82** km/h
